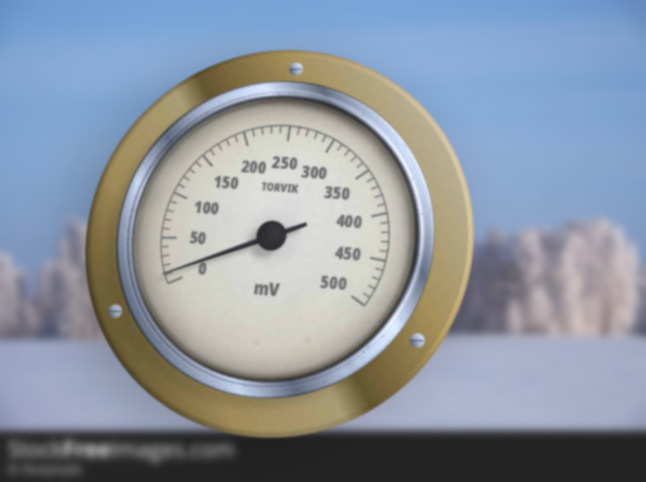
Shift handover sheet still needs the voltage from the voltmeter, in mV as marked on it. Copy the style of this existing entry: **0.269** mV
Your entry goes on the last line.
**10** mV
